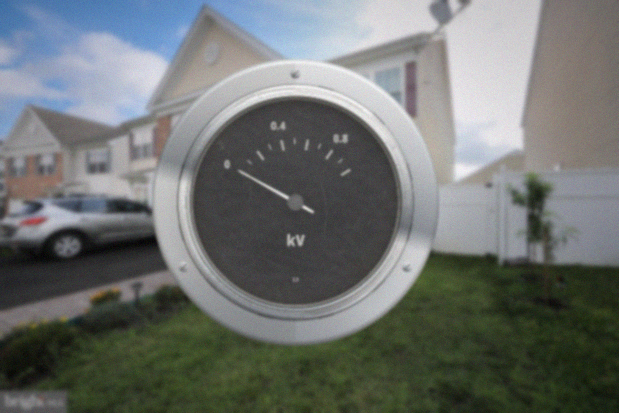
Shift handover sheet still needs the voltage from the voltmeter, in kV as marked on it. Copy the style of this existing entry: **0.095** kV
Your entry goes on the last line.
**0** kV
